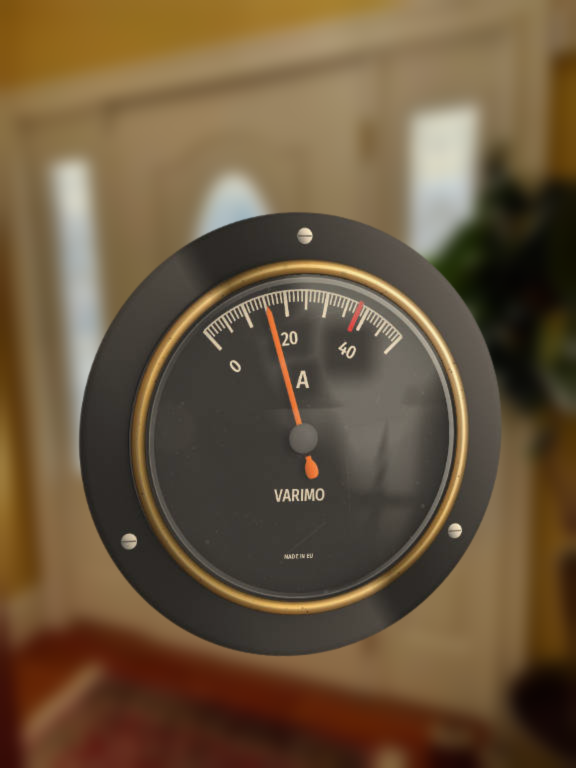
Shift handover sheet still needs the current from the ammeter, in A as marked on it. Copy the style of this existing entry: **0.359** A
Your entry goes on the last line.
**15** A
